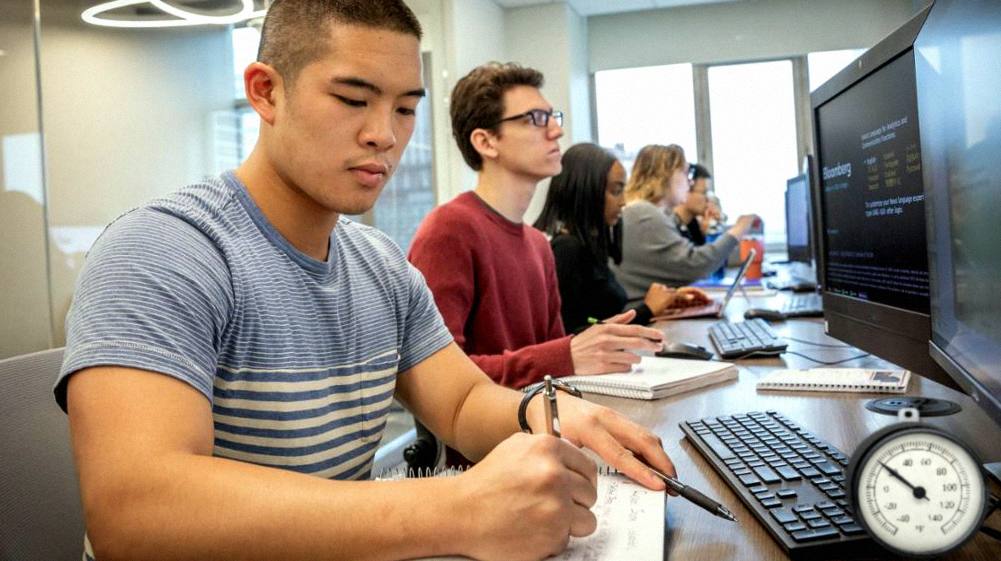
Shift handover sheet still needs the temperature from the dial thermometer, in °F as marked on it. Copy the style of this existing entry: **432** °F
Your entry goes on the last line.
**20** °F
